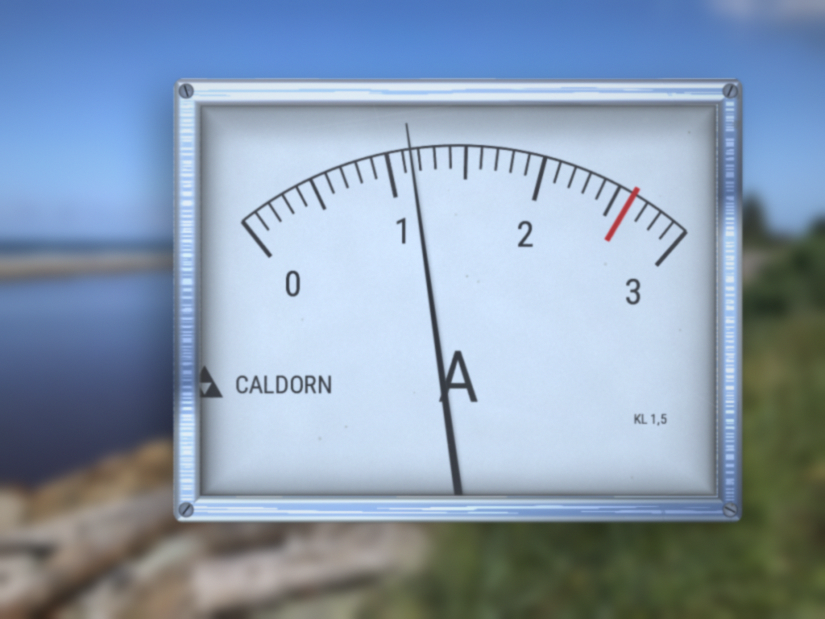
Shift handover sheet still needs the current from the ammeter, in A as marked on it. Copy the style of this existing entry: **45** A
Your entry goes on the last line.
**1.15** A
